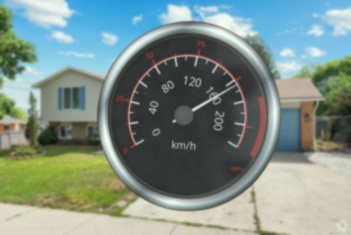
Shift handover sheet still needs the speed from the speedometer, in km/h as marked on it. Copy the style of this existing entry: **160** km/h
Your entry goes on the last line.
**165** km/h
